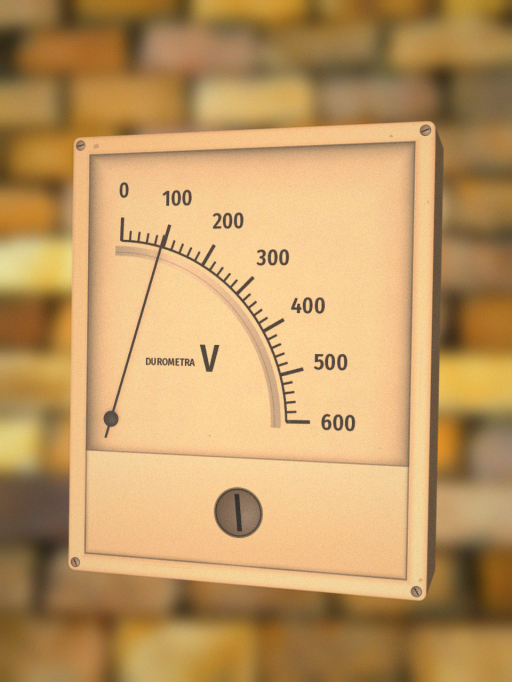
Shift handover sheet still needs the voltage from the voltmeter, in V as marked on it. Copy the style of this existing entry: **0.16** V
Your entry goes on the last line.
**100** V
